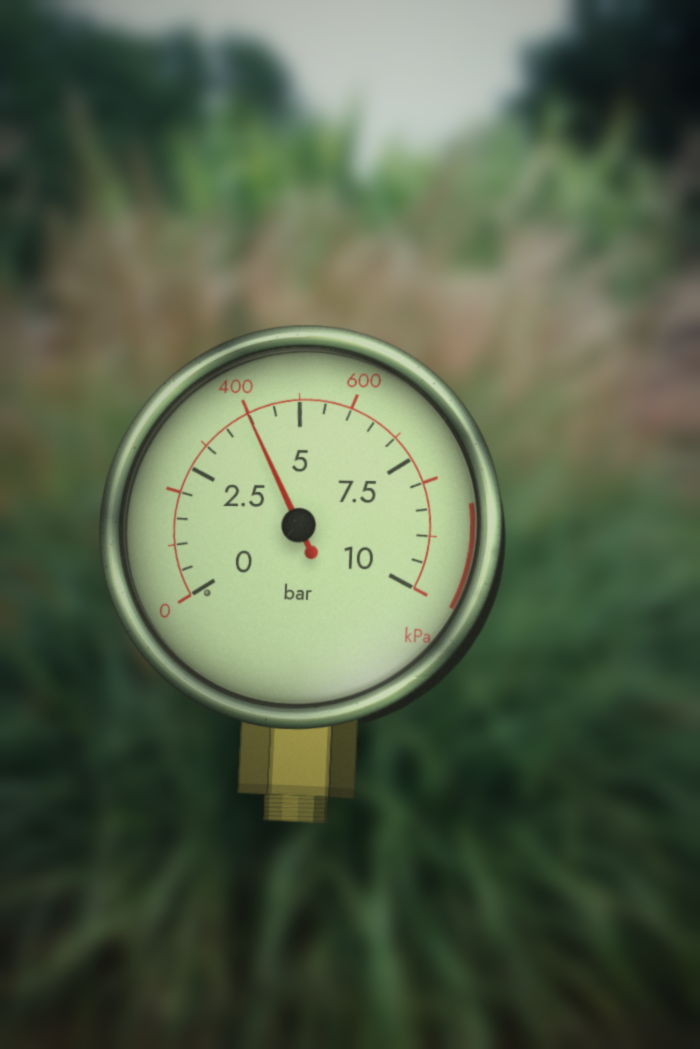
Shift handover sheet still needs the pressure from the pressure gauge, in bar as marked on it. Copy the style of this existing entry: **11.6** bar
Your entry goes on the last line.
**4** bar
